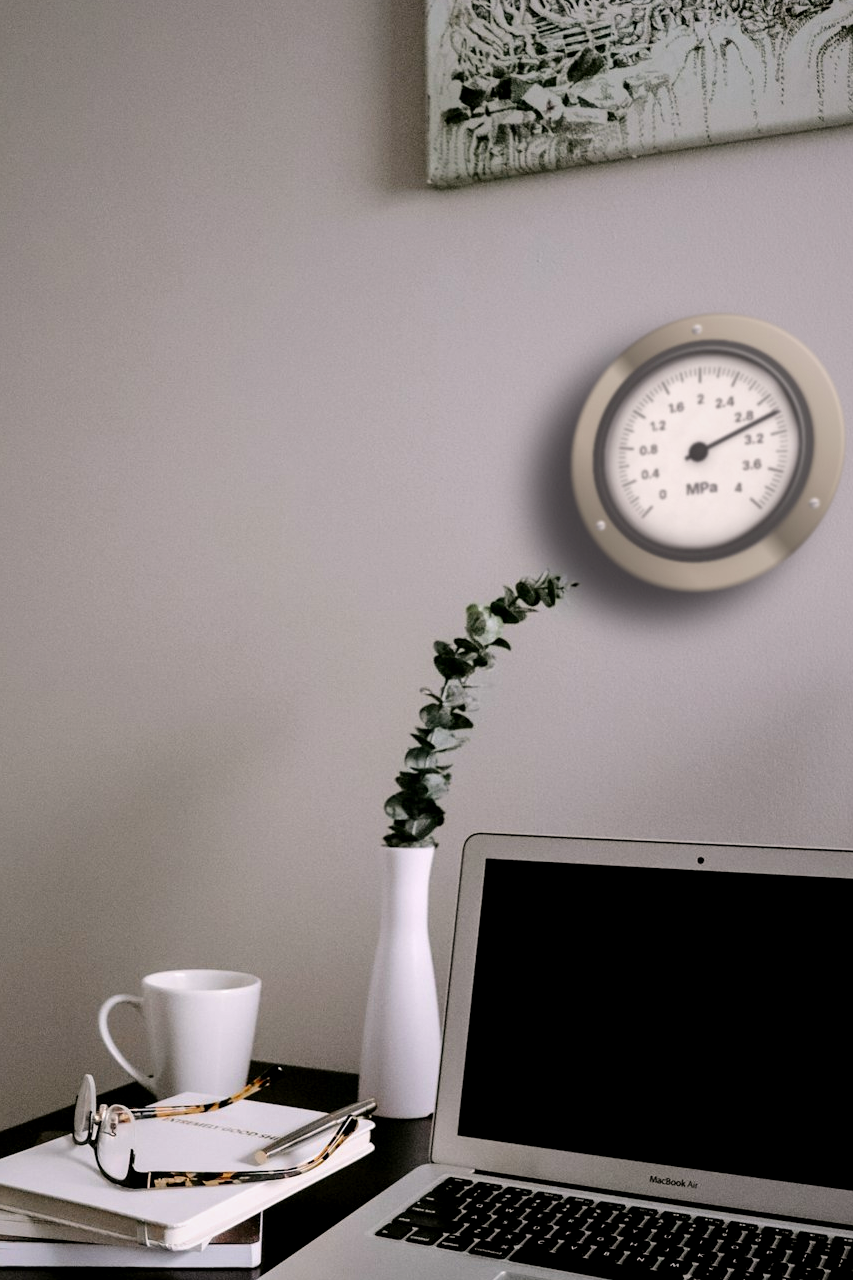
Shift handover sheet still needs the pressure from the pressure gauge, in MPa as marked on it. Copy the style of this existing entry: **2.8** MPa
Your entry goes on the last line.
**3** MPa
